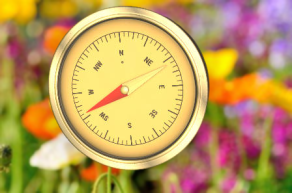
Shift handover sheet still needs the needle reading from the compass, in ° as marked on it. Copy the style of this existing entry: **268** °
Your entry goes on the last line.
**245** °
